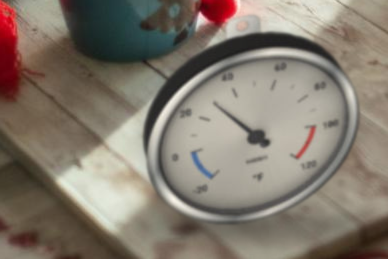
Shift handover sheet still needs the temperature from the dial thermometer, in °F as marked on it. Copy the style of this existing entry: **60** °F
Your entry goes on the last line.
**30** °F
